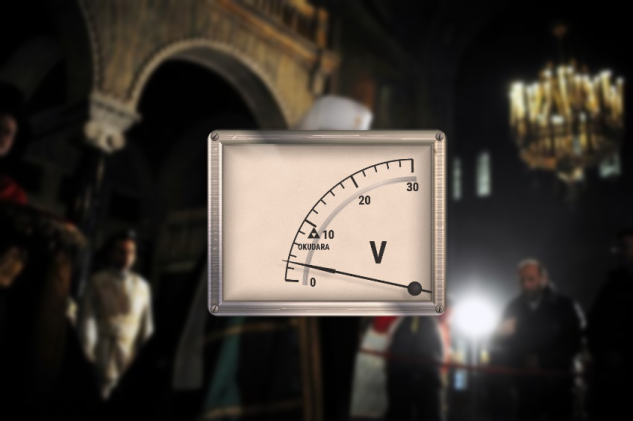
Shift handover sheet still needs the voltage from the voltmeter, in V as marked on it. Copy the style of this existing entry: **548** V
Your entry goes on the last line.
**3** V
